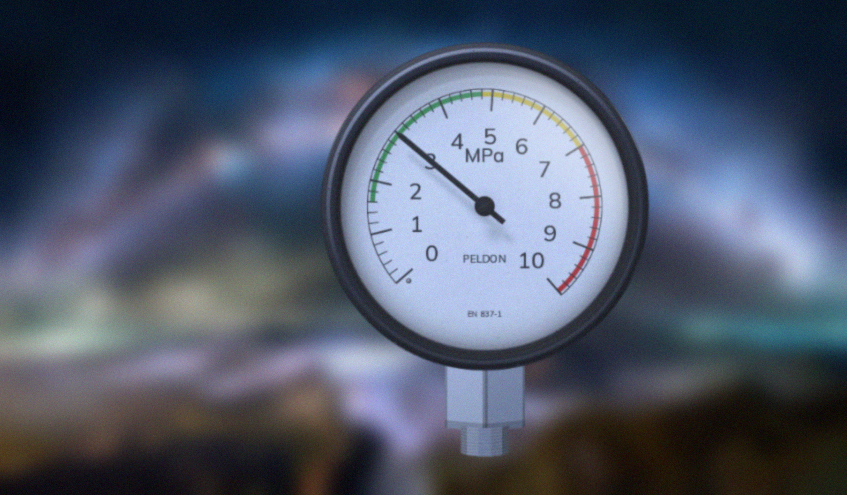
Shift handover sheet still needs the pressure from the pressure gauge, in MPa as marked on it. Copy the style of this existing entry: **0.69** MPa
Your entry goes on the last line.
**3** MPa
